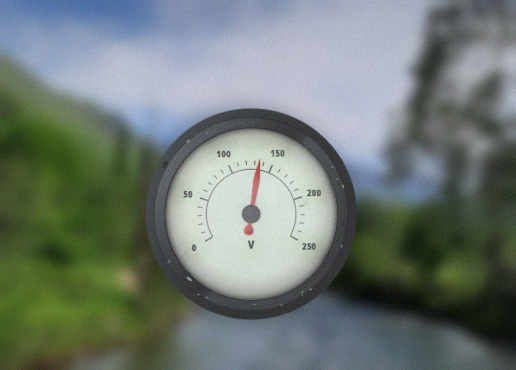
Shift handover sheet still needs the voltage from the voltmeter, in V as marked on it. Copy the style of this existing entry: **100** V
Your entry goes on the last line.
**135** V
